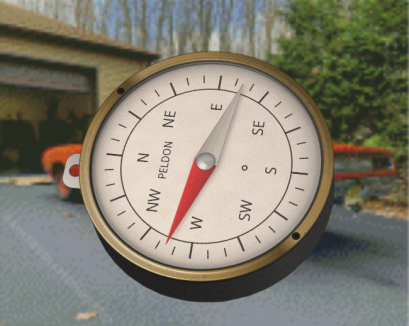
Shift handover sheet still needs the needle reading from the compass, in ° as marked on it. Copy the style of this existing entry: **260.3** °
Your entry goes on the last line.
**285** °
